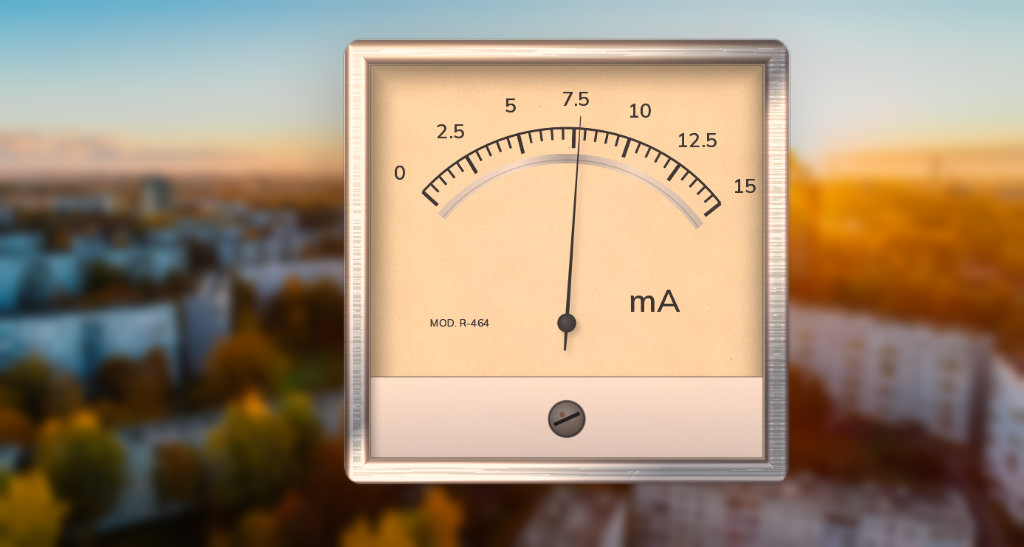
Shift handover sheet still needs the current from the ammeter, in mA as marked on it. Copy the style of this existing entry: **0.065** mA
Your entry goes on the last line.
**7.75** mA
